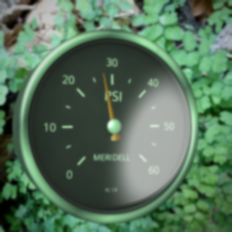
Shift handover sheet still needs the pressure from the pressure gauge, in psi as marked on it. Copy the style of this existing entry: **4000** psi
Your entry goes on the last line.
**27.5** psi
